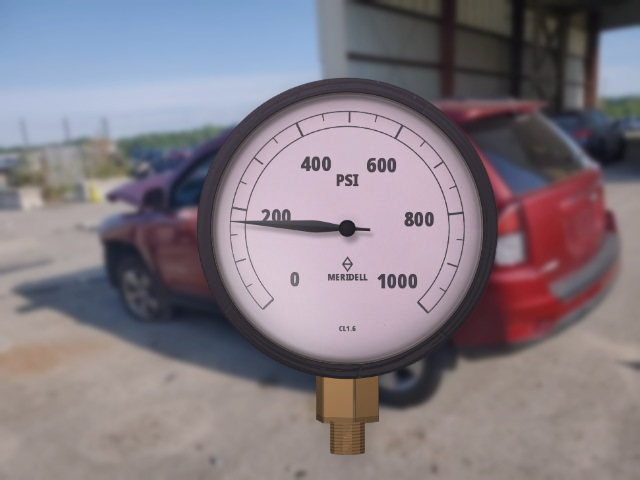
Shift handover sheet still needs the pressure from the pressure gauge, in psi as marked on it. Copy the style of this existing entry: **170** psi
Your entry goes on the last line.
**175** psi
